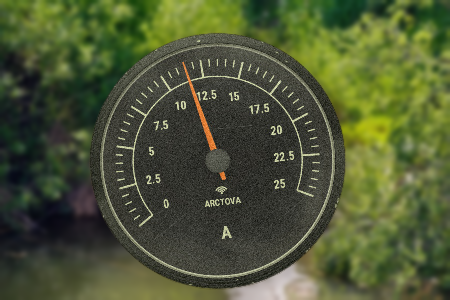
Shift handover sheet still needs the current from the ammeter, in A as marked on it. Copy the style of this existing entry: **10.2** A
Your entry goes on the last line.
**11.5** A
